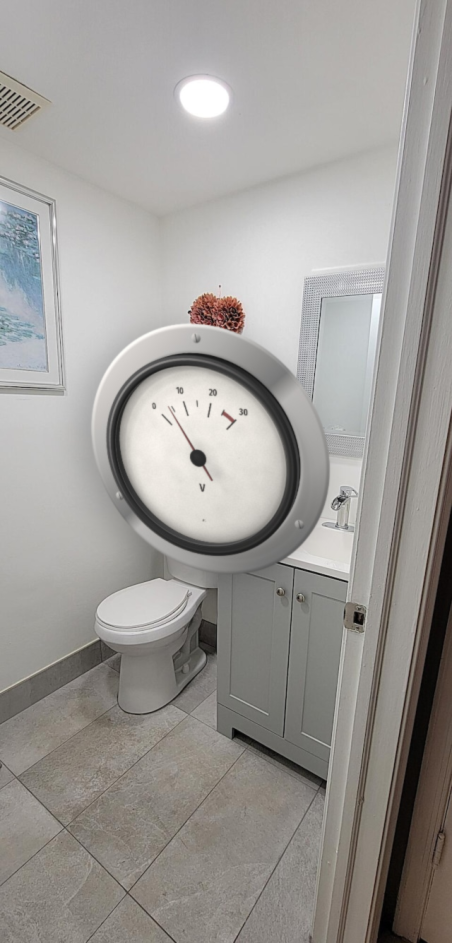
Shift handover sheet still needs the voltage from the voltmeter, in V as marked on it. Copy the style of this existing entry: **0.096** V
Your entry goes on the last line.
**5** V
